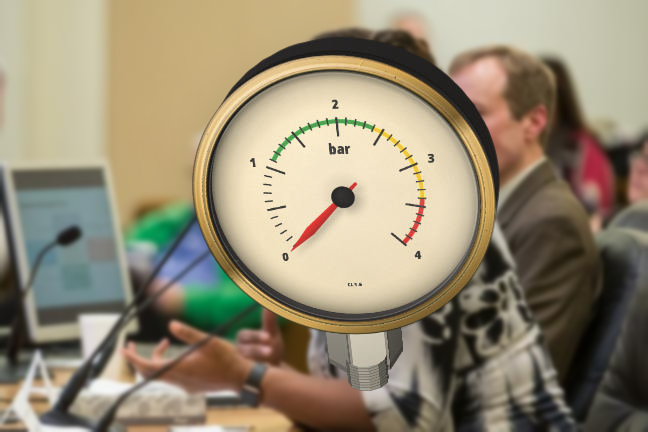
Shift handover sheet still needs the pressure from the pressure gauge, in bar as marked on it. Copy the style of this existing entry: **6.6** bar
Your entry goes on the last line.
**0** bar
